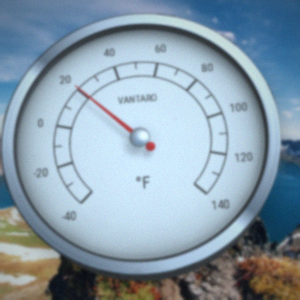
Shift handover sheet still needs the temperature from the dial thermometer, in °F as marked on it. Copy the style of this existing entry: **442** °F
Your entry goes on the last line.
**20** °F
